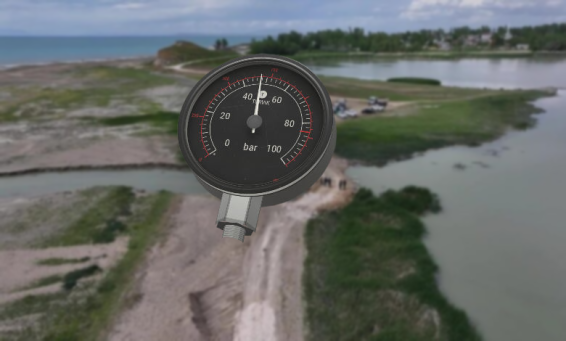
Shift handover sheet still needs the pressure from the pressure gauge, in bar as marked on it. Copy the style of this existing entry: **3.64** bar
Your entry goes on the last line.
**48** bar
